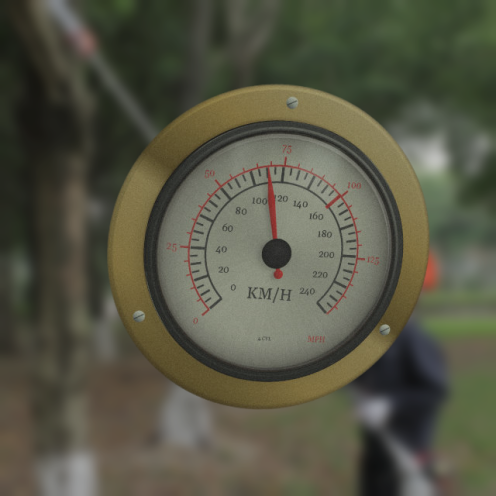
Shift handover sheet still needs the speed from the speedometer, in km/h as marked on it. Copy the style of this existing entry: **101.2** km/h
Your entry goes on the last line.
**110** km/h
